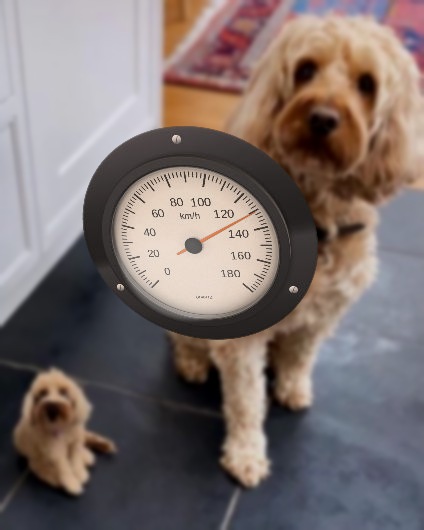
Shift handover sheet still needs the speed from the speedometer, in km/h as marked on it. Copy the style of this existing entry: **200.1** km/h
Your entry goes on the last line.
**130** km/h
